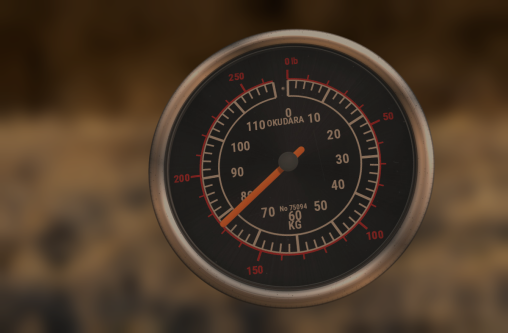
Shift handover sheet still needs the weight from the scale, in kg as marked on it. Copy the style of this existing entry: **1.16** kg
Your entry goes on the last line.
**78** kg
